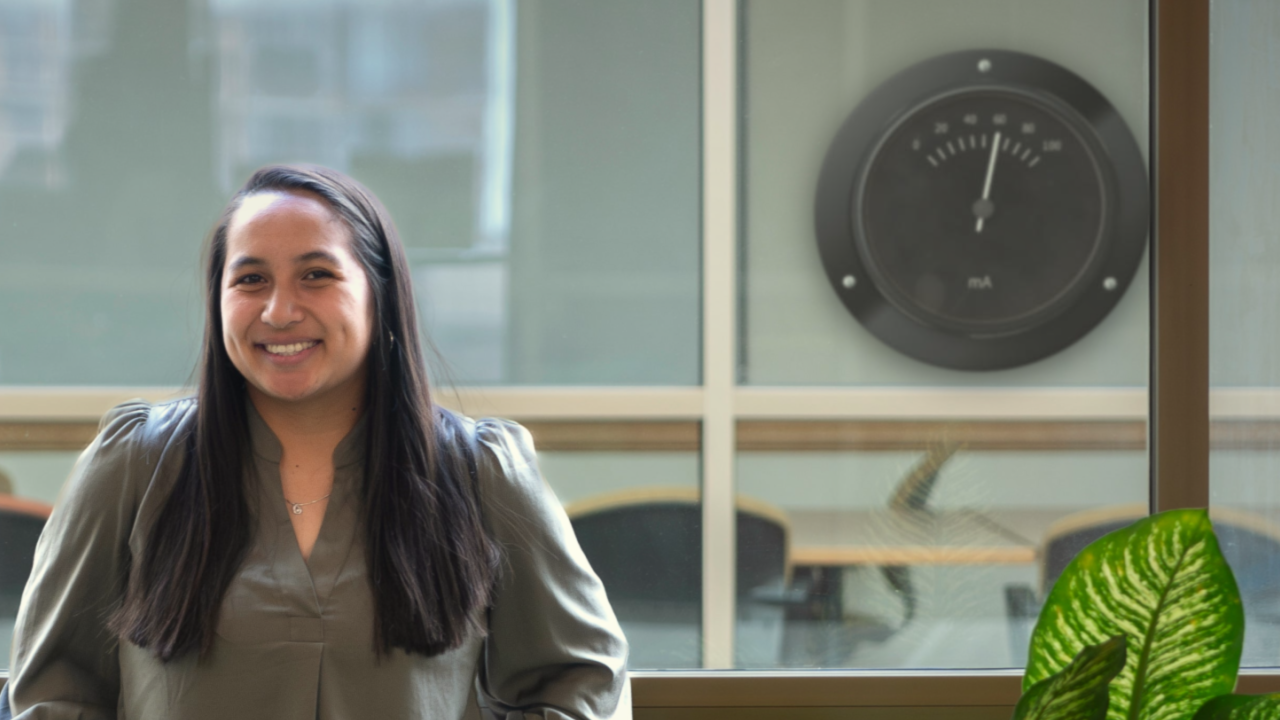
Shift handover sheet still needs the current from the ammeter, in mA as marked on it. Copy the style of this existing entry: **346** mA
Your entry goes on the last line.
**60** mA
